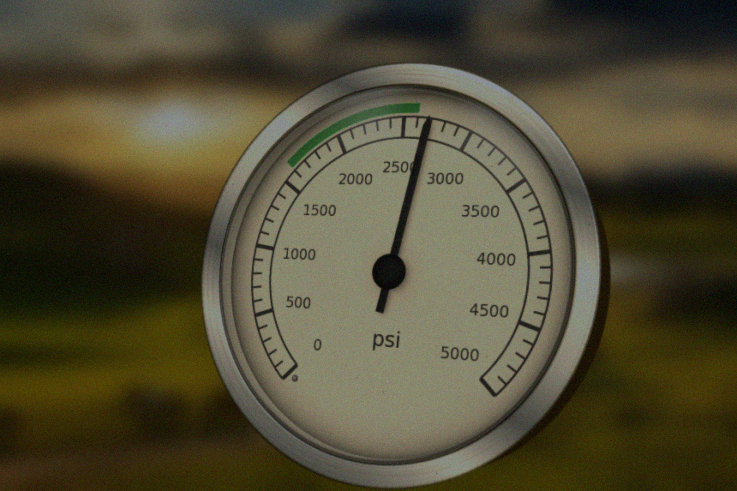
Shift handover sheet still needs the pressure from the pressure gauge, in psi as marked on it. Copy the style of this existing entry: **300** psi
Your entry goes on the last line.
**2700** psi
